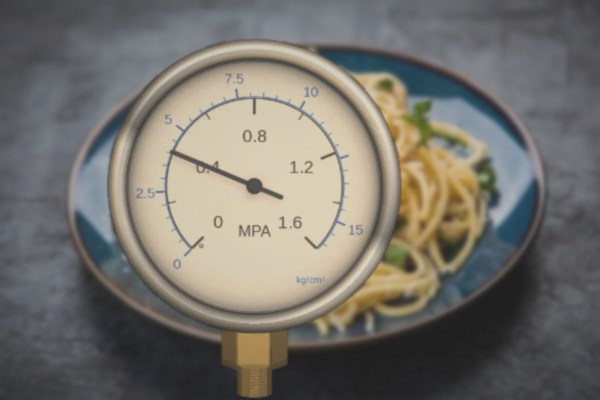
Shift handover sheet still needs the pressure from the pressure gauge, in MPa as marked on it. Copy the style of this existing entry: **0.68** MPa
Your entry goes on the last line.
**0.4** MPa
